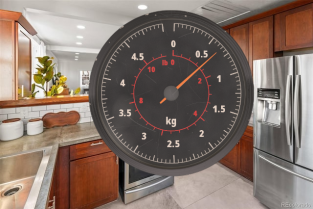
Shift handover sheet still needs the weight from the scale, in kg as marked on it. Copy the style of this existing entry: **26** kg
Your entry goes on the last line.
**0.65** kg
